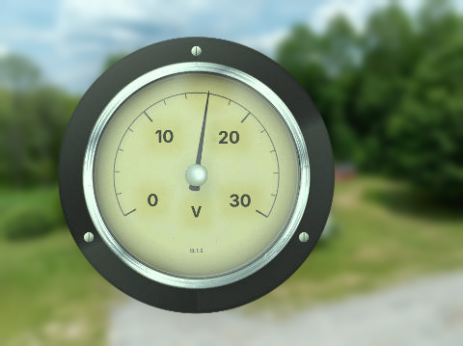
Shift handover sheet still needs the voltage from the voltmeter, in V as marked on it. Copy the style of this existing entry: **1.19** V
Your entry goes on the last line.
**16** V
